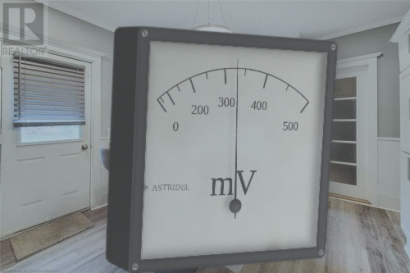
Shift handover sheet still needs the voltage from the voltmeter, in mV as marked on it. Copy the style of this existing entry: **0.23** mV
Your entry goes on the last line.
**325** mV
